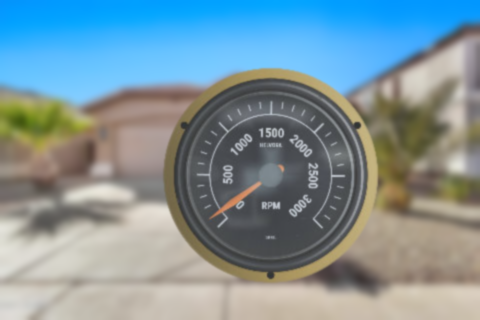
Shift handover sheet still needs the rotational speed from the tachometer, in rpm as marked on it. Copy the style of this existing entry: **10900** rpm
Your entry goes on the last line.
**100** rpm
